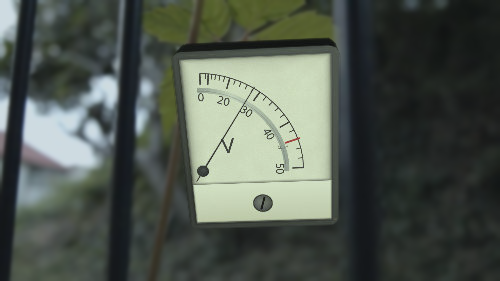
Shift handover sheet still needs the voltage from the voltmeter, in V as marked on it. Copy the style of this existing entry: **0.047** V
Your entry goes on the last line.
**28** V
